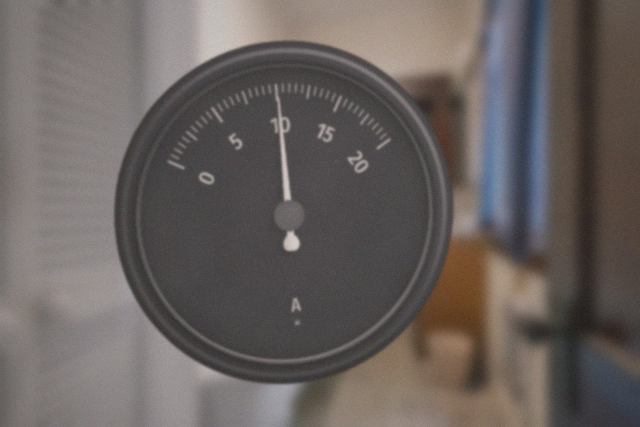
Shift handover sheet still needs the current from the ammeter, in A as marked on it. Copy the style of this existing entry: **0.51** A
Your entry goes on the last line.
**10** A
